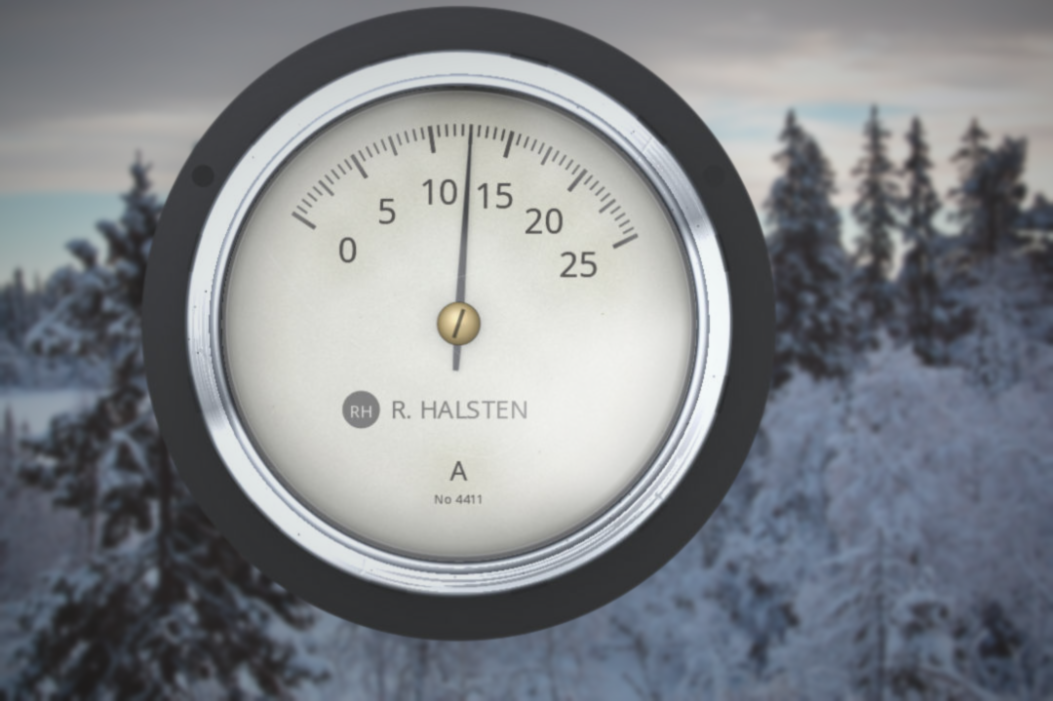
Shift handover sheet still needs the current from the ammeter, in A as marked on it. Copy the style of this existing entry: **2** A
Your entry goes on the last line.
**12.5** A
